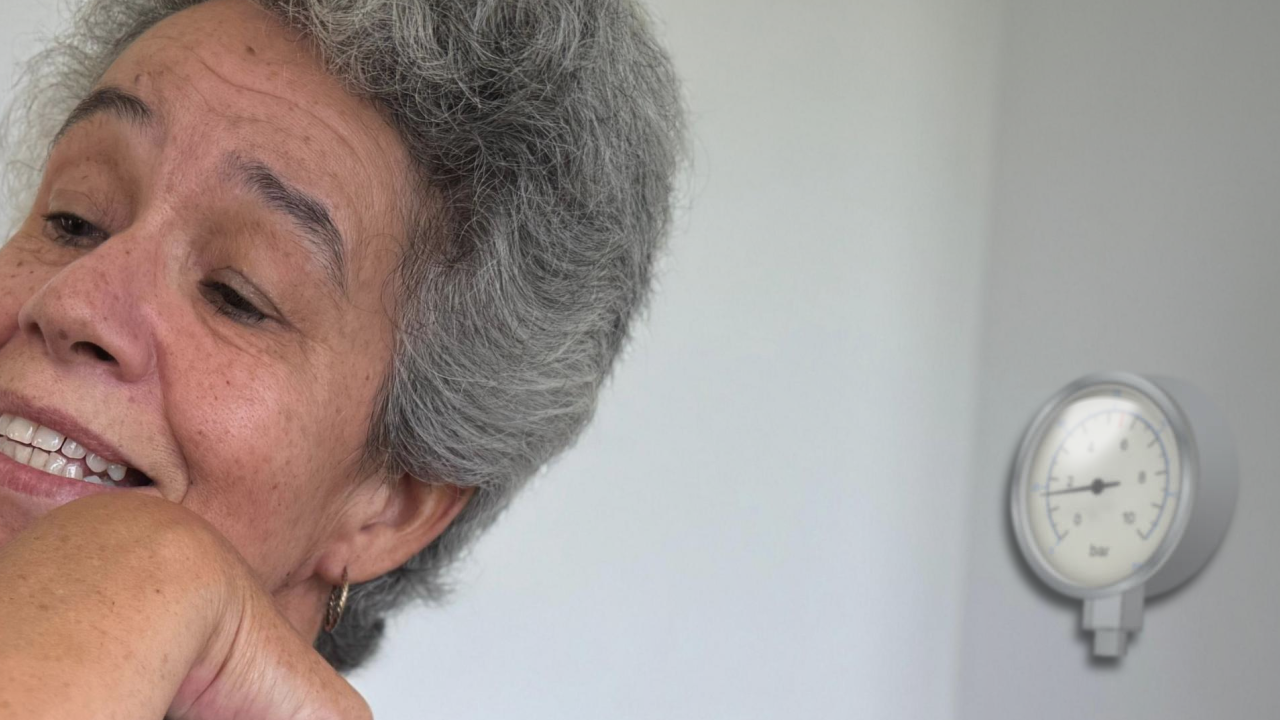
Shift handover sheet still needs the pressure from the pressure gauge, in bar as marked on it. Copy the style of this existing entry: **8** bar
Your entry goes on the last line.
**1.5** bar
